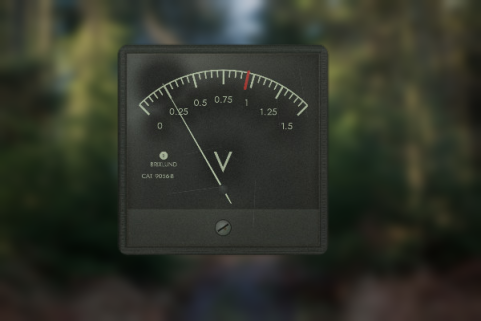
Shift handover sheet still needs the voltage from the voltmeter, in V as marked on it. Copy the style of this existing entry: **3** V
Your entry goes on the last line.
**0.25** V
